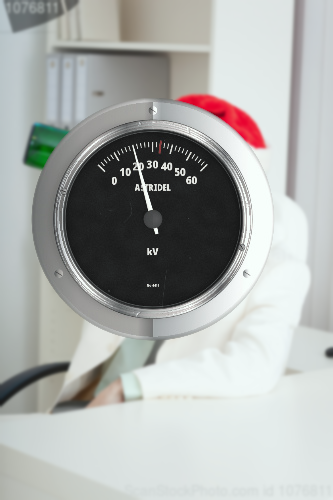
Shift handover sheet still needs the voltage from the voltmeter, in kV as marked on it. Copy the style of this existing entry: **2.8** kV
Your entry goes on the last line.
**20** kV
